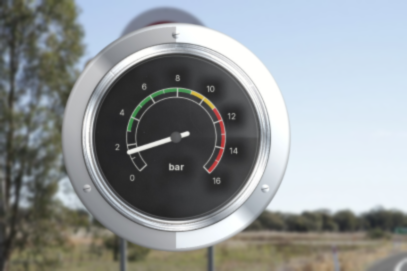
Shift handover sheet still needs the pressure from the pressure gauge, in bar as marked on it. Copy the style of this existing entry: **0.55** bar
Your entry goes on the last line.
**1.5** bar
